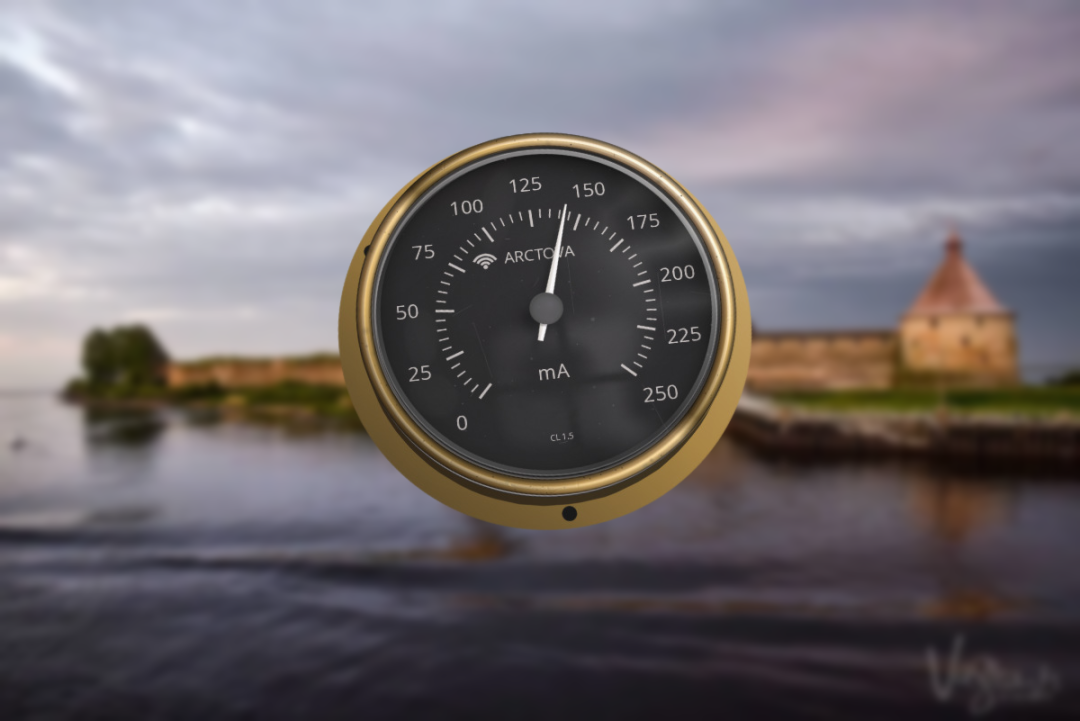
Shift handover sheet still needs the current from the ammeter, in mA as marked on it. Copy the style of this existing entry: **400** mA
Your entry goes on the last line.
**142.5** mA
